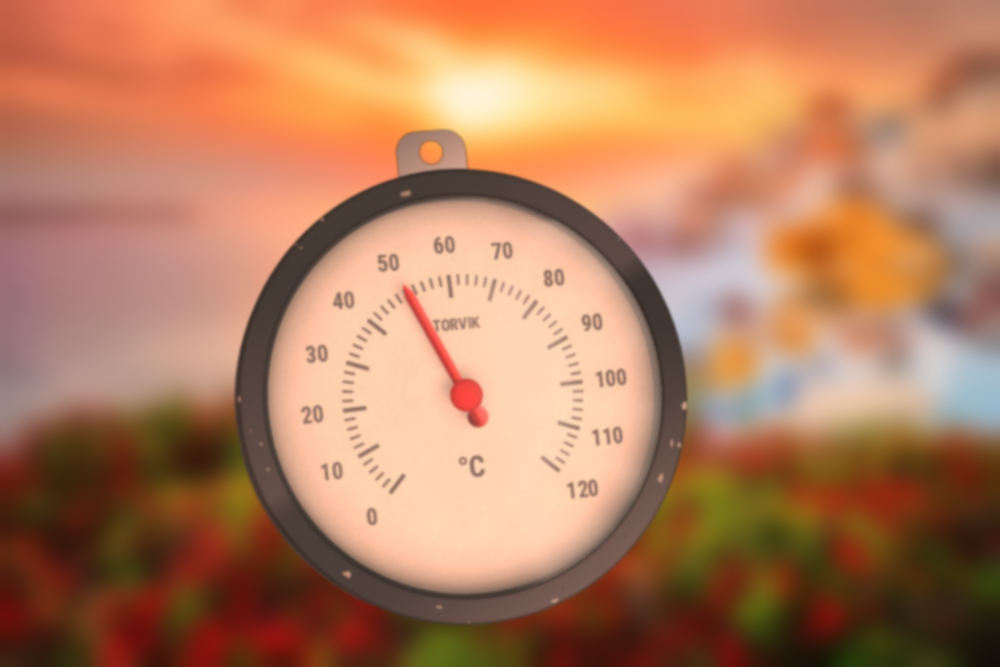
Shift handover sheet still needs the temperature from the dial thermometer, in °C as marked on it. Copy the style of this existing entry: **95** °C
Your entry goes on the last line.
**50** °C
